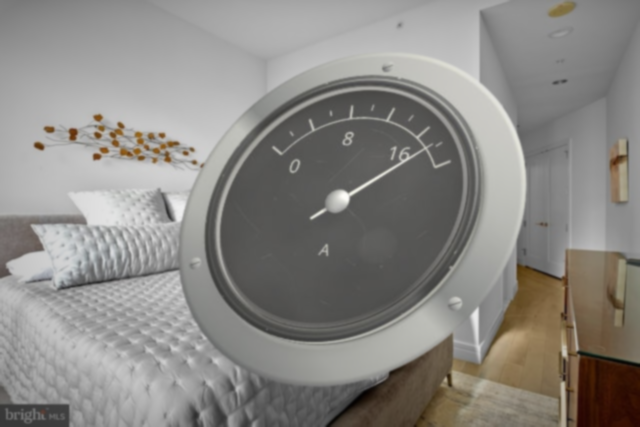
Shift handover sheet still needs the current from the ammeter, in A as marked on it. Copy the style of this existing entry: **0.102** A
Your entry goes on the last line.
**18** A
